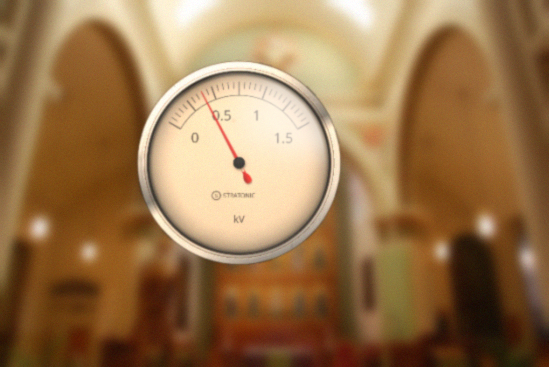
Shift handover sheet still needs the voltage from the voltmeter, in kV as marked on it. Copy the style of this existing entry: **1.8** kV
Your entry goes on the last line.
**0.4** kV
